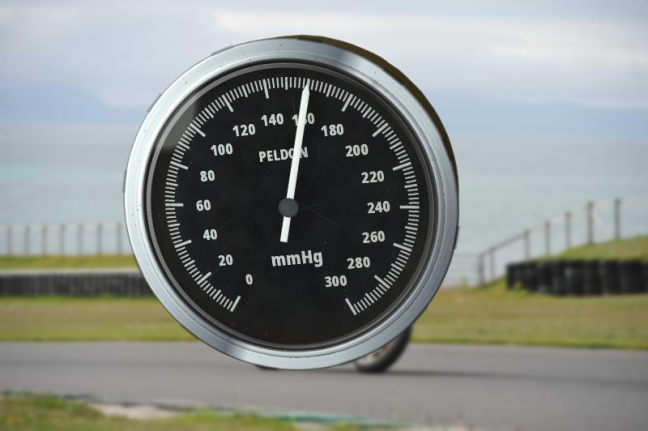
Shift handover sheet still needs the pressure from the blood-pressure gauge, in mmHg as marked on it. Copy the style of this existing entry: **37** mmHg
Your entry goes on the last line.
**160** mmHg
